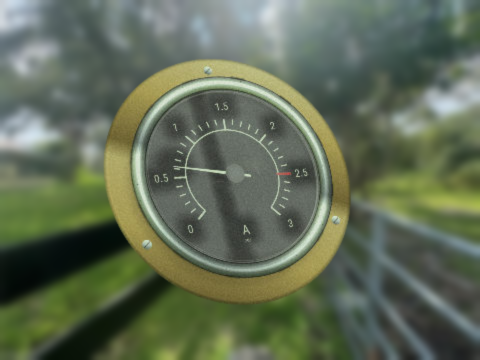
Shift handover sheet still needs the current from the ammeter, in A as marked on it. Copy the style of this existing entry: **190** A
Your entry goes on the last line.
**0.6** A
